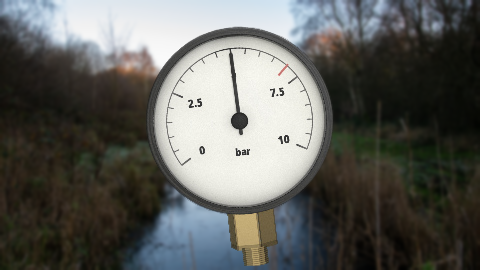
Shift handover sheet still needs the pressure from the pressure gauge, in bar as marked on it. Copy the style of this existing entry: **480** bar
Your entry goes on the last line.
**5** bar
